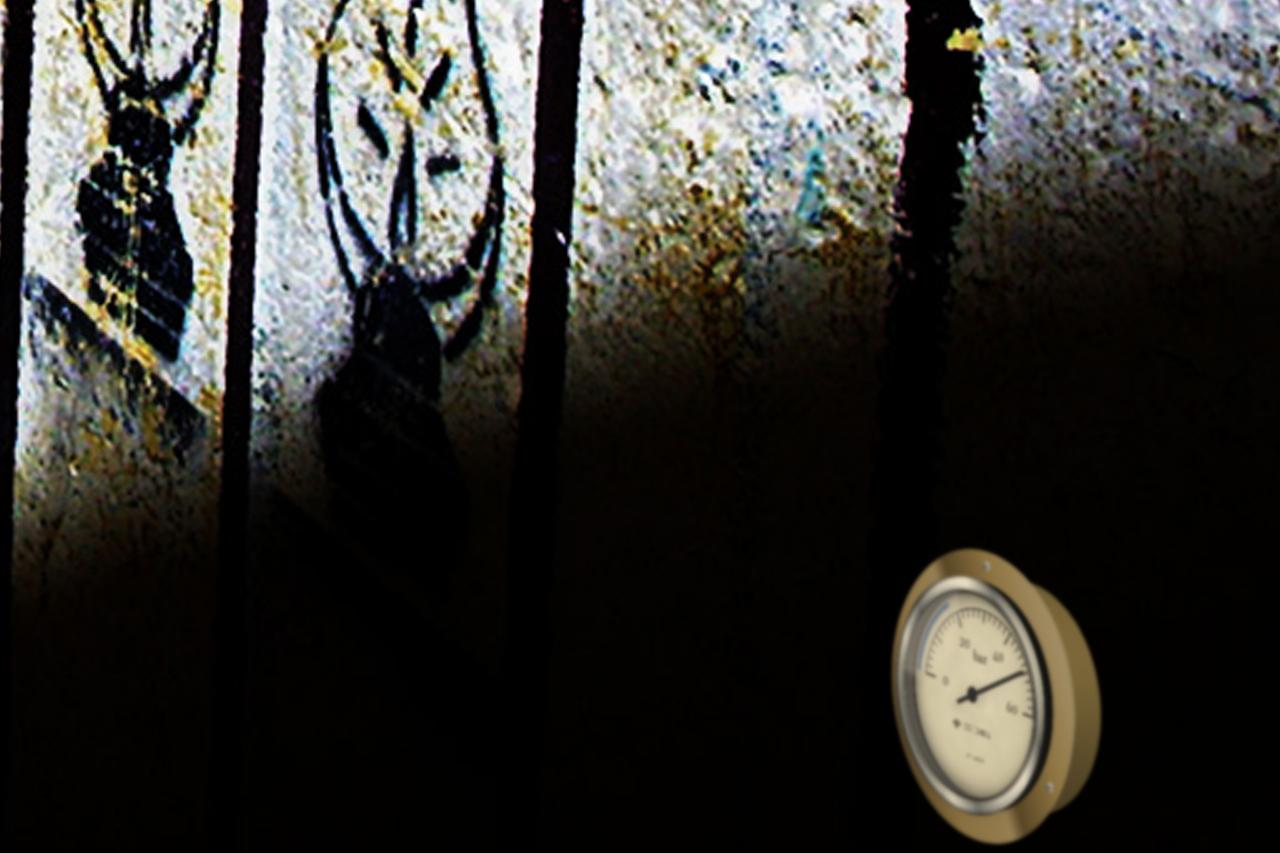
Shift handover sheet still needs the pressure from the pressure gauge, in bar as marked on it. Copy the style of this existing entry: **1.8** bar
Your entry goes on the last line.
**50** bar
